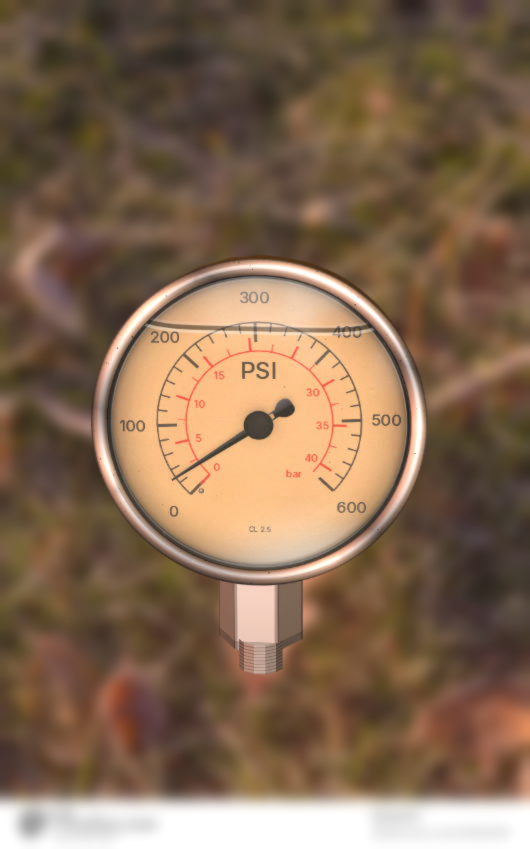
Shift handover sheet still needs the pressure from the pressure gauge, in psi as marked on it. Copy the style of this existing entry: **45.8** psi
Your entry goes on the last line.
**30** psi
